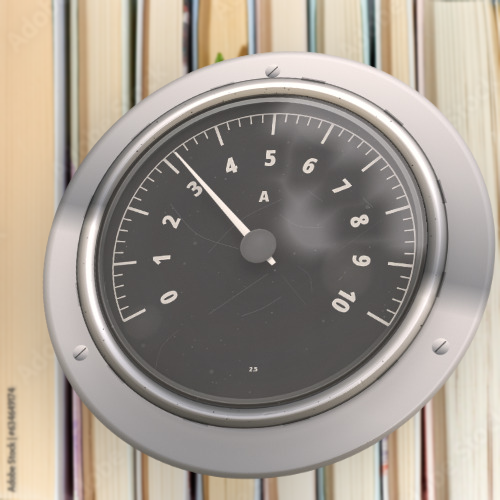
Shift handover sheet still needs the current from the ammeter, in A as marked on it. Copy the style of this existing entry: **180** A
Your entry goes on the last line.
**3.2** A
